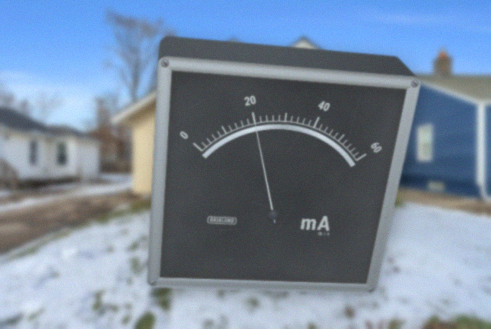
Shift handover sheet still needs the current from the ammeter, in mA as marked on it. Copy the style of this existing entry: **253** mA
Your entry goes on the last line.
**20** mA
